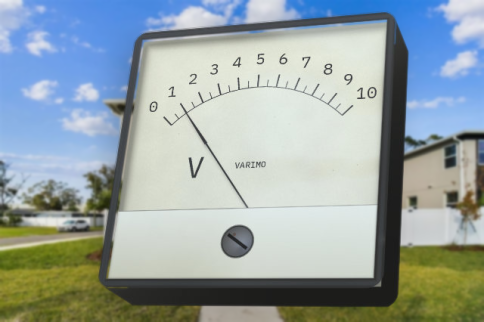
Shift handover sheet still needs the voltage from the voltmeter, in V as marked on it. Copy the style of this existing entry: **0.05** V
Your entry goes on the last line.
**1** V
